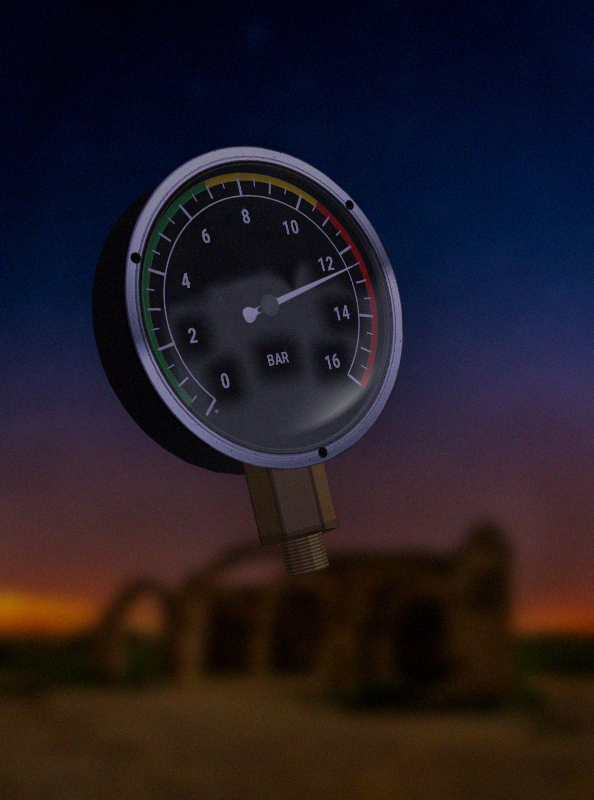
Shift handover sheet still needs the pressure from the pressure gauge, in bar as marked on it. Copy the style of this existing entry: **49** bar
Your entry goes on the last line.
**12.5** bar
